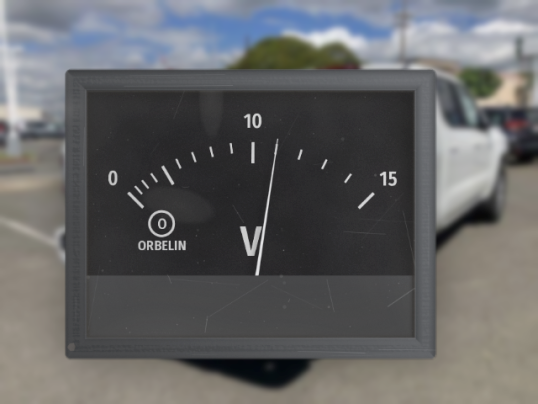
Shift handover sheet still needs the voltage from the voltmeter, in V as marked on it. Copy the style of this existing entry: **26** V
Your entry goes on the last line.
**11** V
